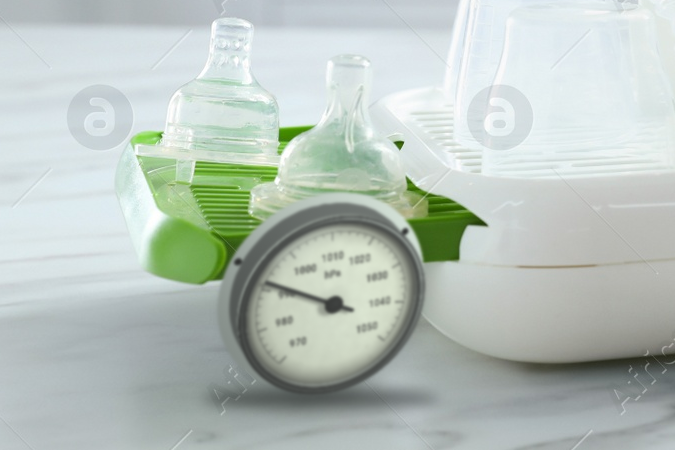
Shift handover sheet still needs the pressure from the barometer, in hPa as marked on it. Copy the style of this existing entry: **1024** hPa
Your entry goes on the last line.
**992** hPa
